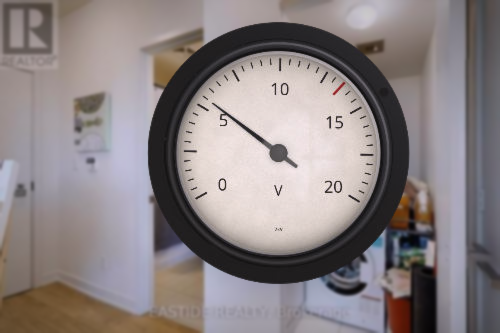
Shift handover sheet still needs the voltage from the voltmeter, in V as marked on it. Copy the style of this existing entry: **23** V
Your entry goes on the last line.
**5.5** V
